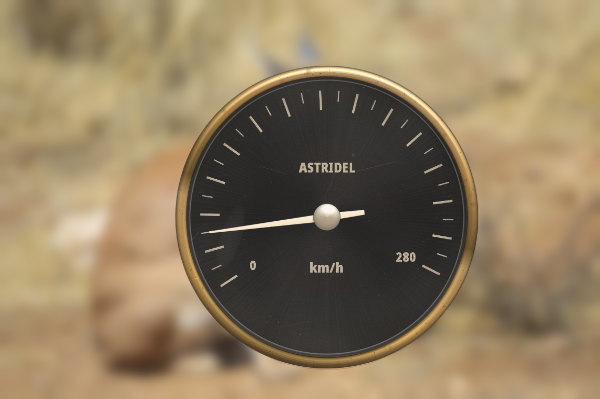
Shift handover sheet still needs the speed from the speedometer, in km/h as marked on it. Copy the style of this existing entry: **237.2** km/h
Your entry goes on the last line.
**30** km/h
